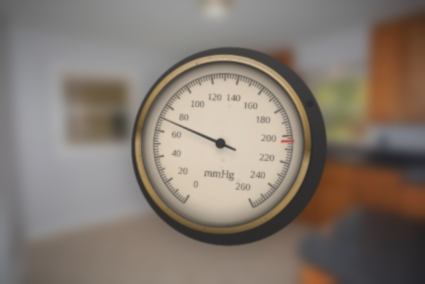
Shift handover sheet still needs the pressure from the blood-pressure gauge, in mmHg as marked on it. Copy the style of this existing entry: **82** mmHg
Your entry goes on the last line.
**70** mmHg
